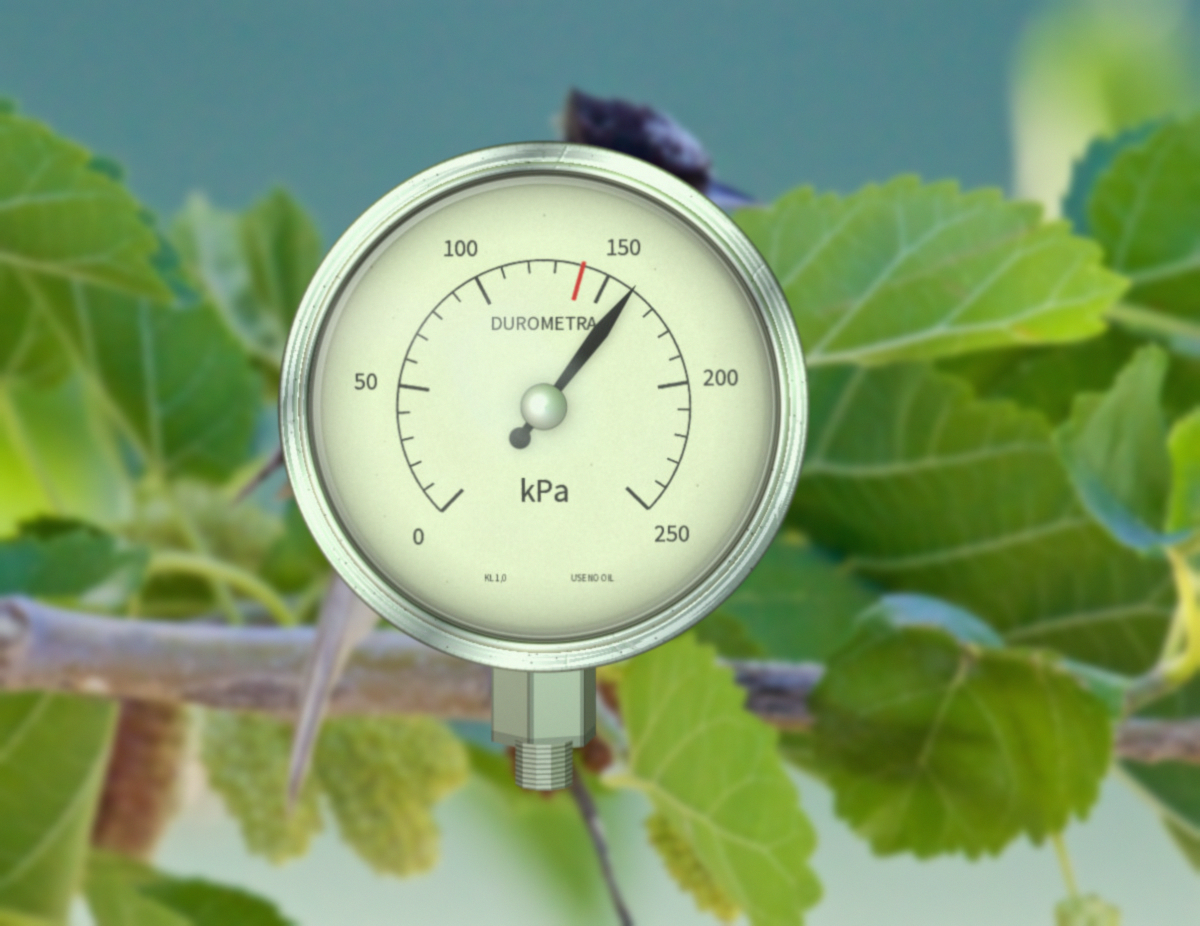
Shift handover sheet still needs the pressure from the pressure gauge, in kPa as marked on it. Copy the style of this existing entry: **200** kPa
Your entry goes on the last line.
**160** kPa
